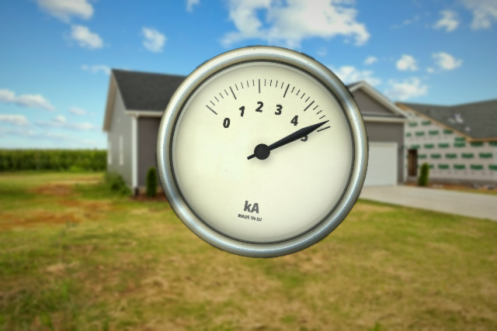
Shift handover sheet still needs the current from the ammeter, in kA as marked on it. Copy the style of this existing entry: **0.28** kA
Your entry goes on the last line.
**4.8** kA
